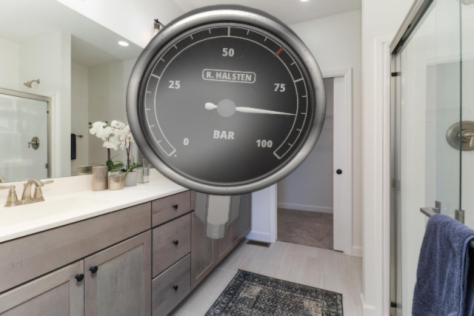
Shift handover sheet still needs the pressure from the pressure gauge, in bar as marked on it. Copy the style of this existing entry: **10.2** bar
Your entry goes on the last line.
**85** bar
